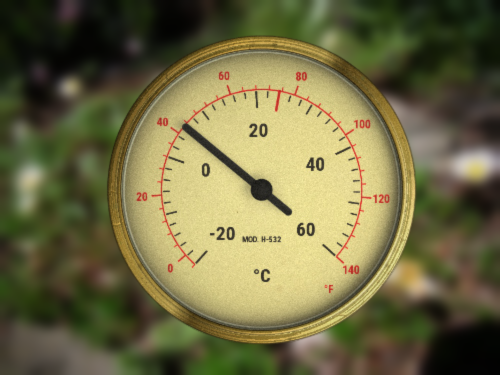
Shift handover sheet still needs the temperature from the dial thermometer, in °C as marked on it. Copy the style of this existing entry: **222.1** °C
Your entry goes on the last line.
**6** °C
